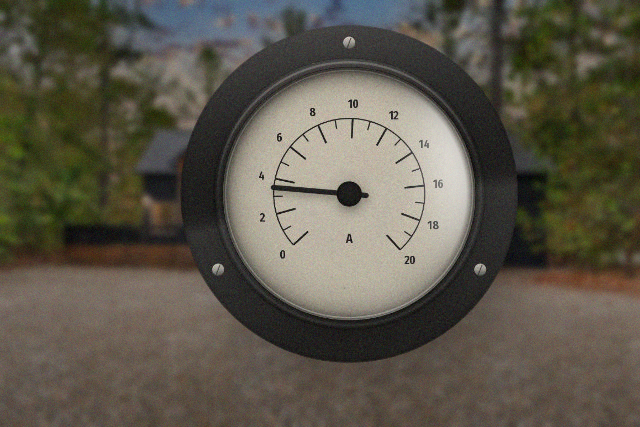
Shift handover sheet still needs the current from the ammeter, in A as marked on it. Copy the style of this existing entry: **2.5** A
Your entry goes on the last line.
**3.5** A
